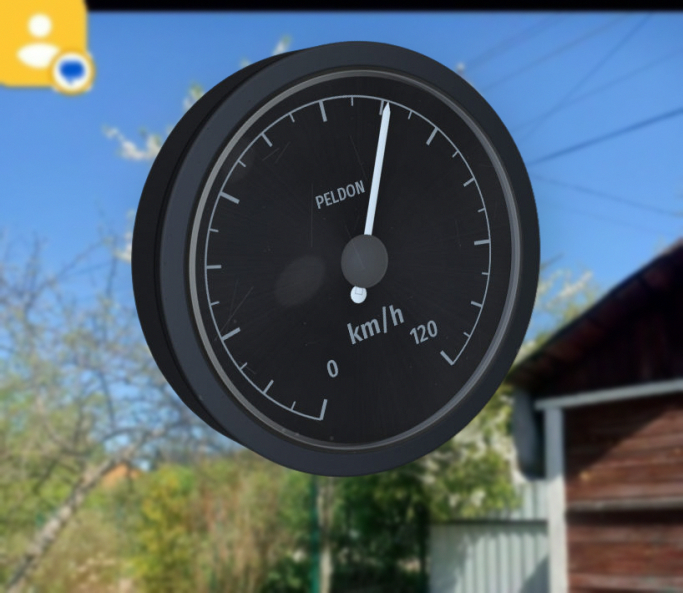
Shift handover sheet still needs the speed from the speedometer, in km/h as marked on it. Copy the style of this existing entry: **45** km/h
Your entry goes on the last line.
**70** km/h
